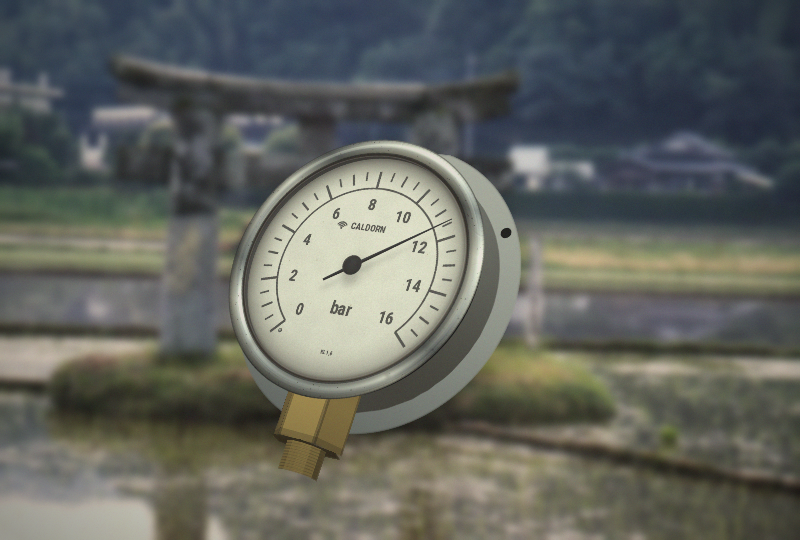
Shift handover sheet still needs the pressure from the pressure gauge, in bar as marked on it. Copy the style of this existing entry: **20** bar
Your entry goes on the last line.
**11.5** bar
